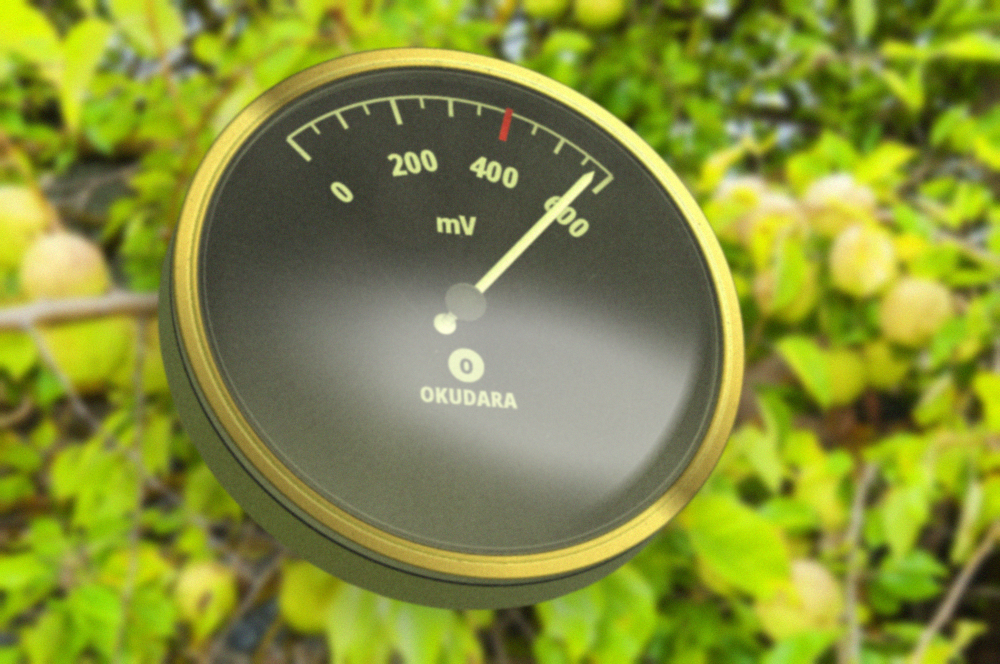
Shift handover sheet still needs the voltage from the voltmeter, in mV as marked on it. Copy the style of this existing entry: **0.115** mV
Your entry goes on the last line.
**575** mV
